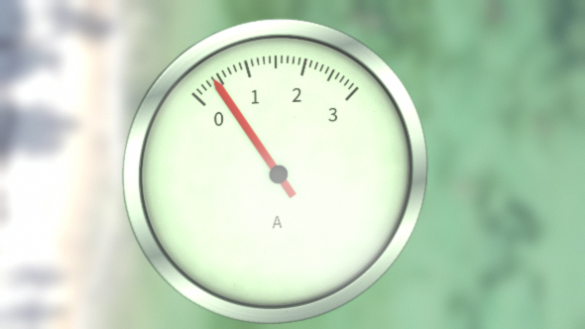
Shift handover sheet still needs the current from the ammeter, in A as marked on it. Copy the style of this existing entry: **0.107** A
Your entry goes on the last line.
**0.4** A
